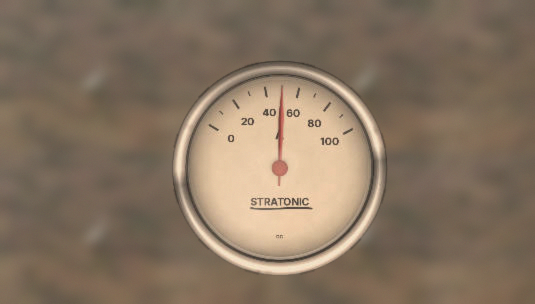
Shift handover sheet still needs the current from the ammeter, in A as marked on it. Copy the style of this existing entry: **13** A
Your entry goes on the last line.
**50** A
